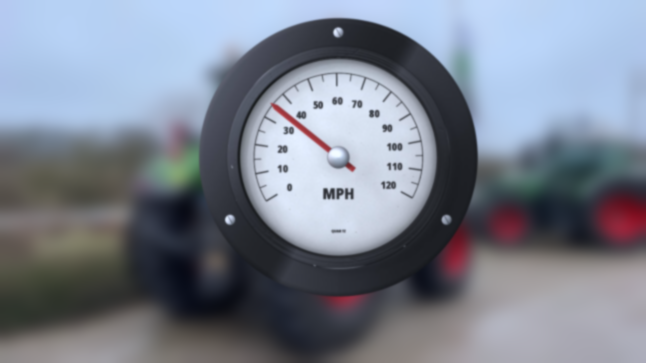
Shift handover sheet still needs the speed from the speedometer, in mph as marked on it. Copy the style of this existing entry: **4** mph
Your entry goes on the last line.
**35** mph
